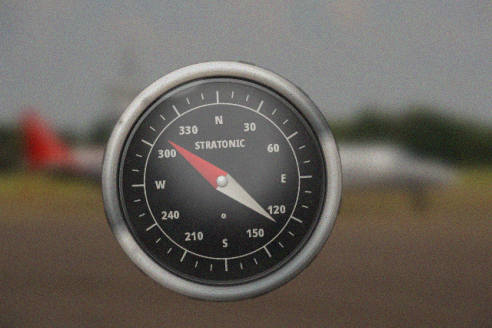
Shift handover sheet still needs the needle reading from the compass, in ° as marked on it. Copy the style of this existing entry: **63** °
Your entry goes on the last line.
**310** °
